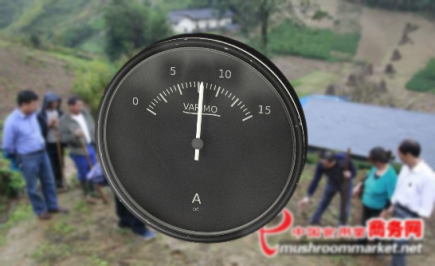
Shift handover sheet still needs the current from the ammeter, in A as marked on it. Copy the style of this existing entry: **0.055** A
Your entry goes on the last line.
**8** A
